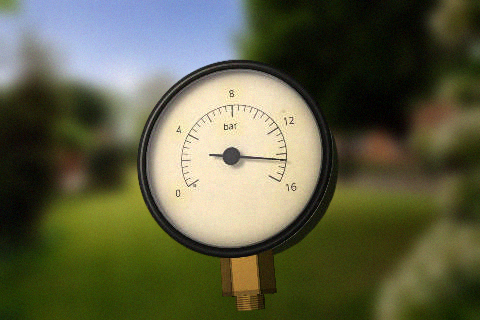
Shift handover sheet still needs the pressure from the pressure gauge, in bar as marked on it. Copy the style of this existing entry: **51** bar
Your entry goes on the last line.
**14.5** bar
